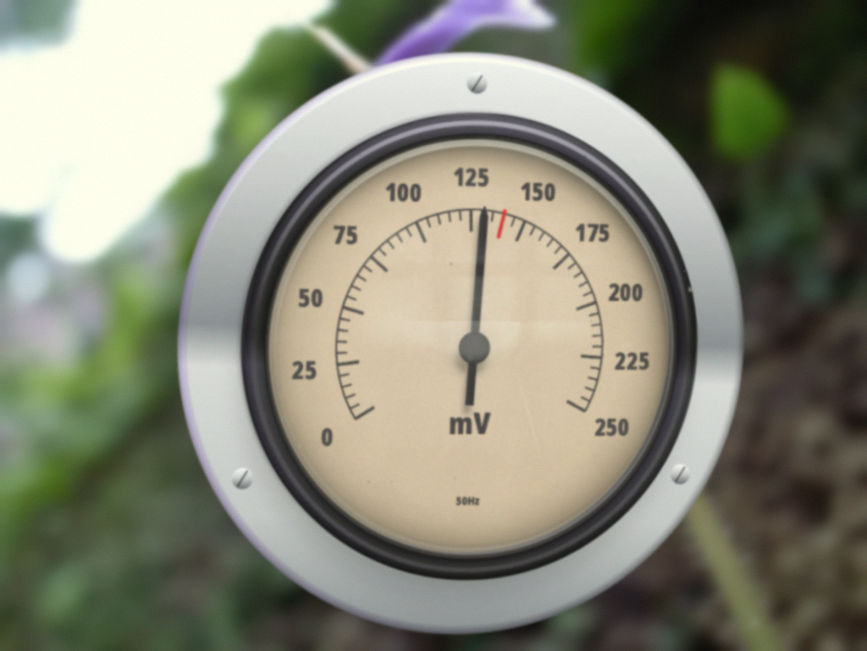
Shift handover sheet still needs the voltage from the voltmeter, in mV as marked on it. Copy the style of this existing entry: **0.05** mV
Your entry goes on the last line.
**130** mV
